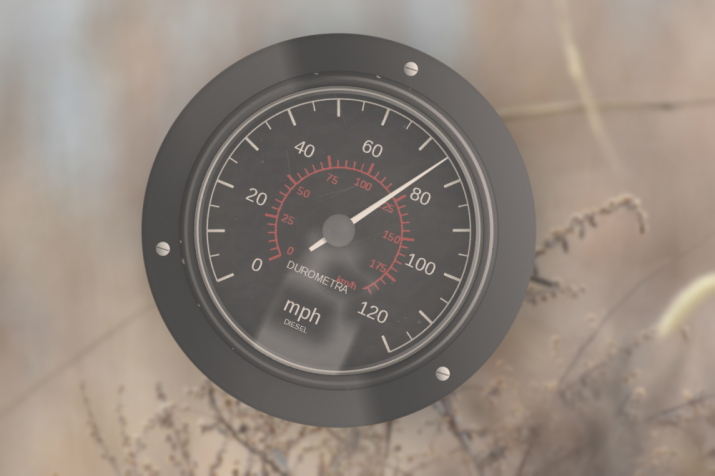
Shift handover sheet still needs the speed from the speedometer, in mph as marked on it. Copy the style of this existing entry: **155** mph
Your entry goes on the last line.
**75** mph
